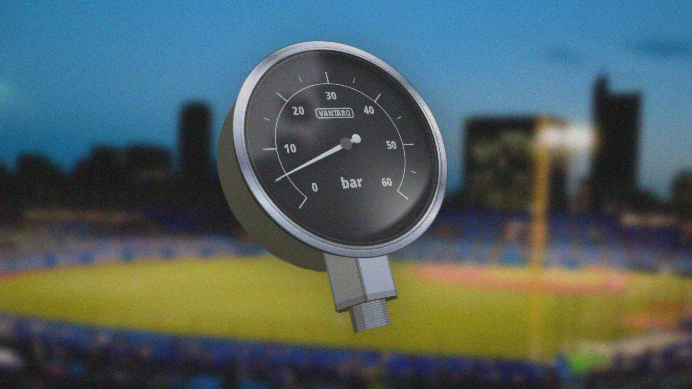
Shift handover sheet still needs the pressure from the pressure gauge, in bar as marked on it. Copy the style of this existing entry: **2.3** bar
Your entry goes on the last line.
**5** bar
